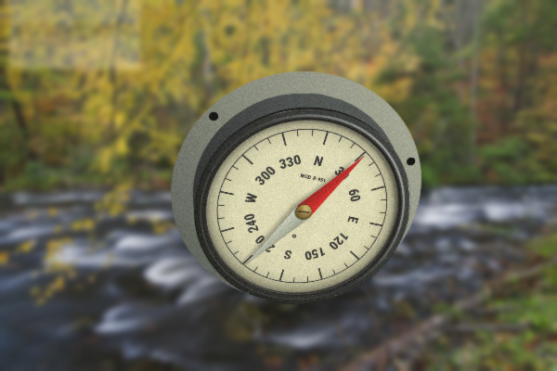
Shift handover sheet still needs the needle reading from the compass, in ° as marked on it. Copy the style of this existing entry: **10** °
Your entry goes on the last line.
**30** °
